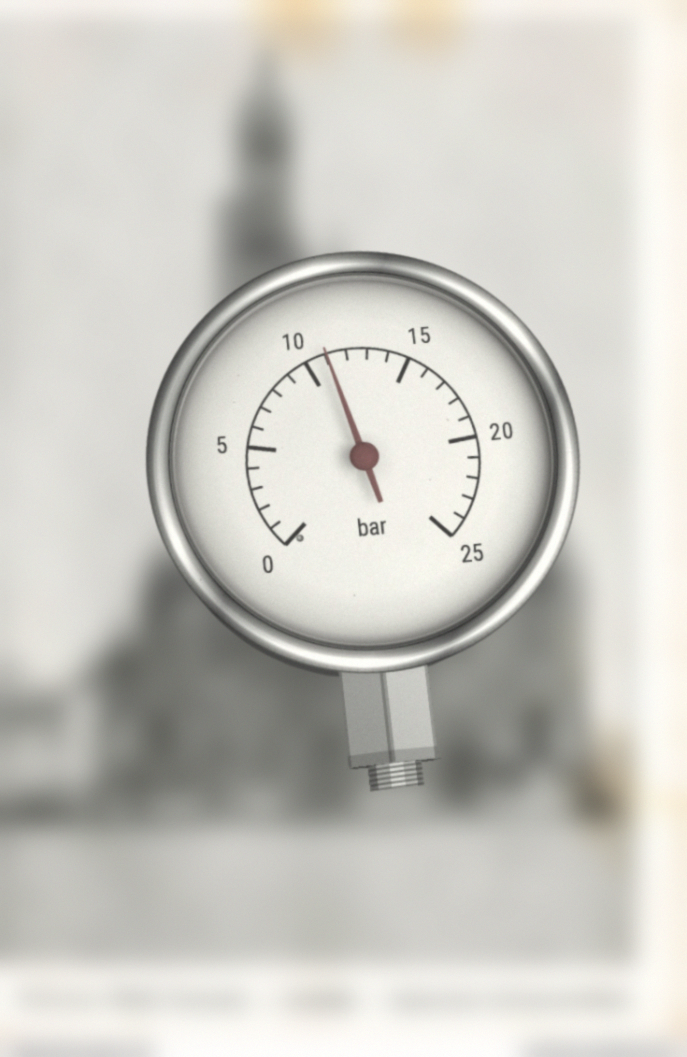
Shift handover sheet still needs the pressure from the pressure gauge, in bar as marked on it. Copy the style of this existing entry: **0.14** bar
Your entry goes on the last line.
**11** bar
